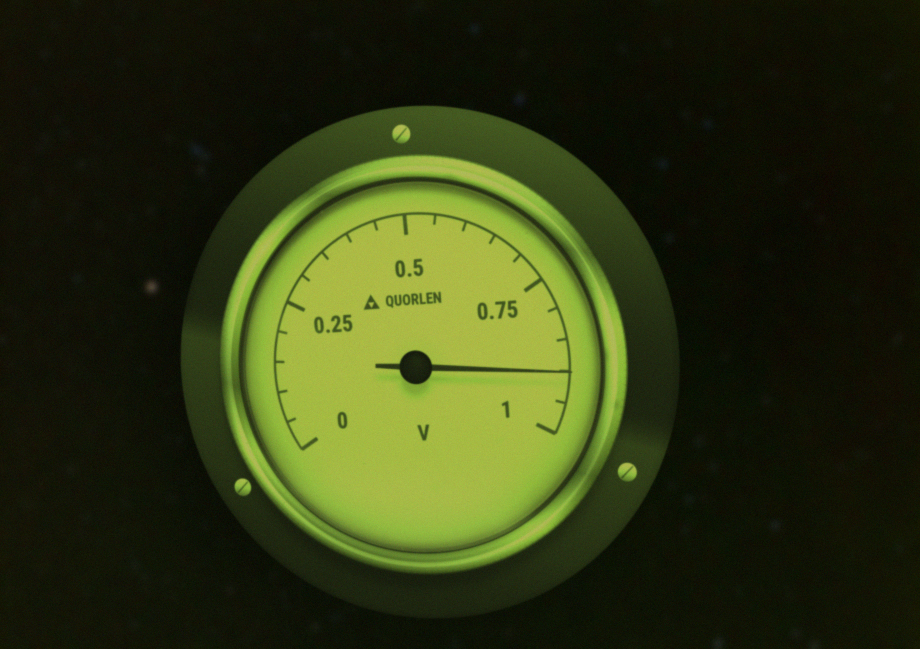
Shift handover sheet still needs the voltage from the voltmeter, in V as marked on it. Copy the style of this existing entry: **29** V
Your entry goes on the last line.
**0.9** V
